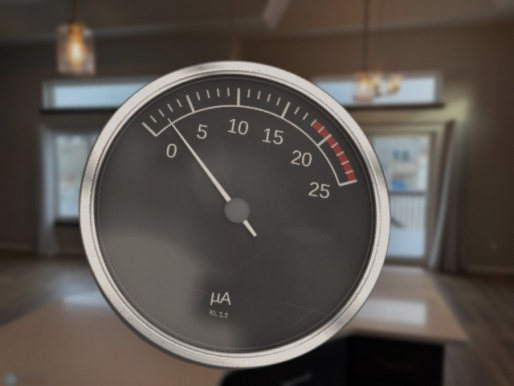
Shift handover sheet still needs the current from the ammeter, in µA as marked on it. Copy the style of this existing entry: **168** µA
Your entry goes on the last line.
**2** µA
